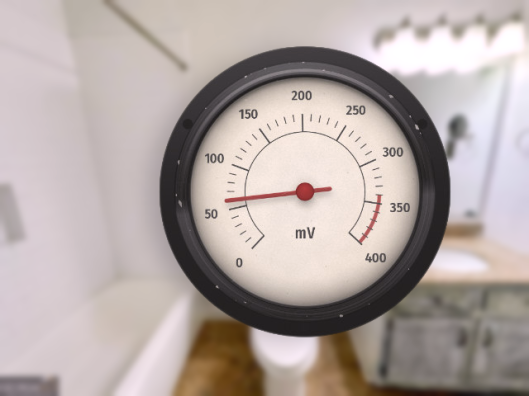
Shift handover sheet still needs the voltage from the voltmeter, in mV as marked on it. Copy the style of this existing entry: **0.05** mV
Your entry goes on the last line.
**60** mV
